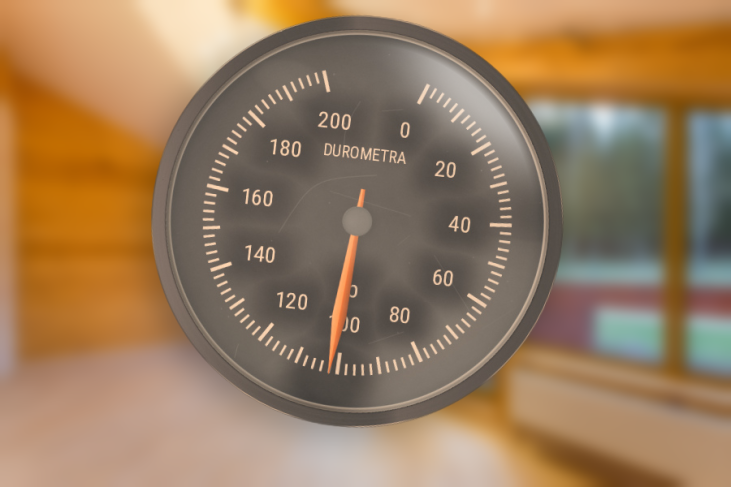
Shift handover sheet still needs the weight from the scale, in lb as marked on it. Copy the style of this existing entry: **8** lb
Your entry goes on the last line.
**102** lb
